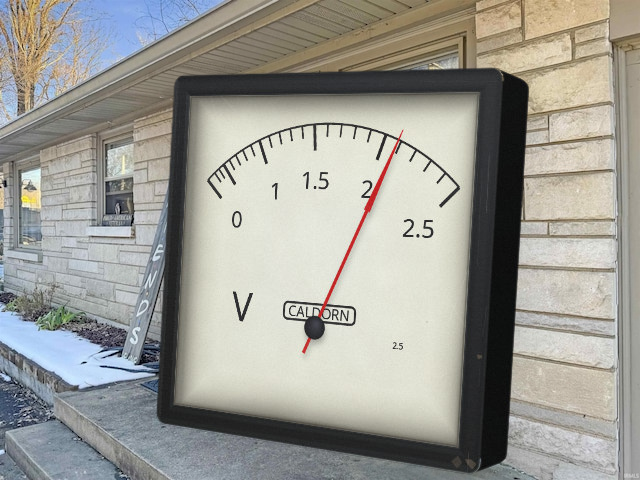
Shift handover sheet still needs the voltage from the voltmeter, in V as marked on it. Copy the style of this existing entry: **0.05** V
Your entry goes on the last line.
**2.1** V
